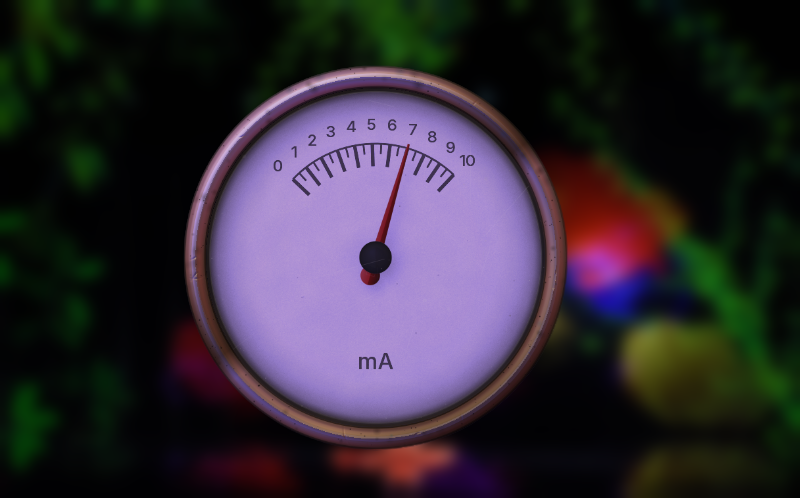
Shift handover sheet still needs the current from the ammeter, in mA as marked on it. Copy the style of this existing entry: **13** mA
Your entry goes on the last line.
**7** mA
